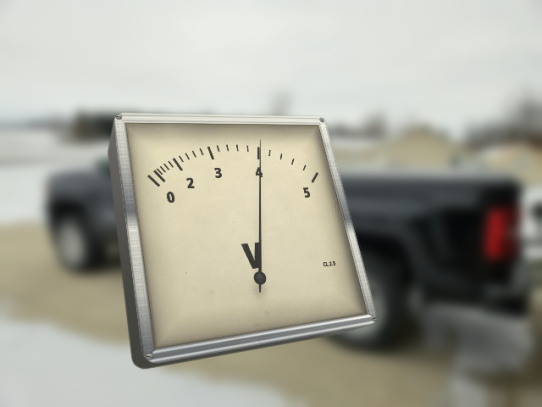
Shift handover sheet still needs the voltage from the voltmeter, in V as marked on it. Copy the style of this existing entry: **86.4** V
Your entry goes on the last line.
**4** V
